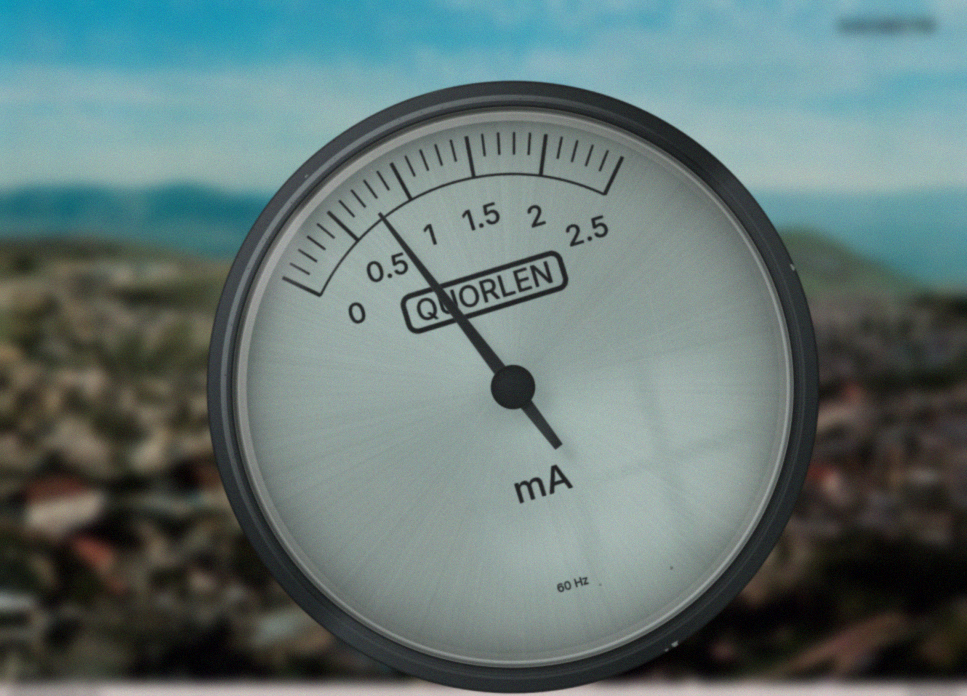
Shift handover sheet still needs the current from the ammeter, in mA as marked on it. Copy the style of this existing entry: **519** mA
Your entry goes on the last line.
**0.75** mA
